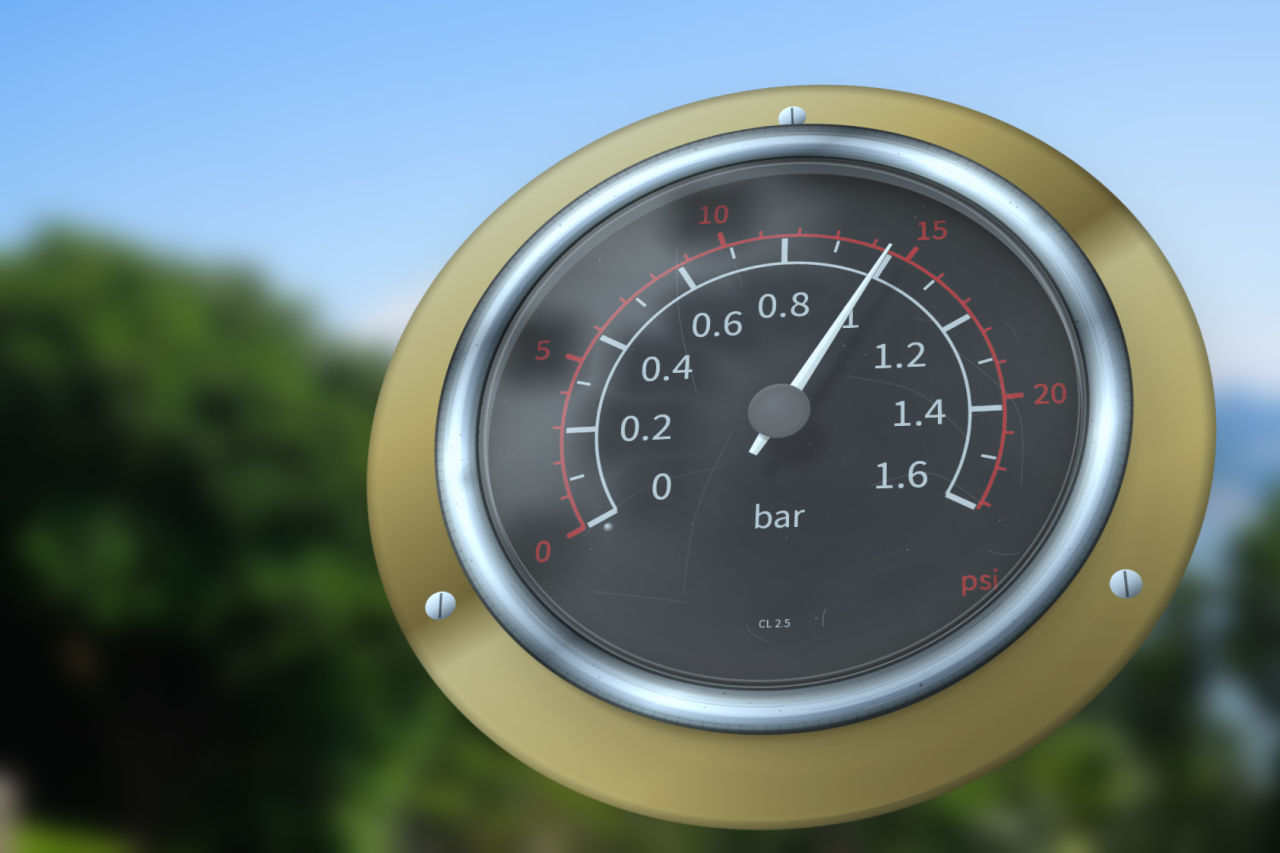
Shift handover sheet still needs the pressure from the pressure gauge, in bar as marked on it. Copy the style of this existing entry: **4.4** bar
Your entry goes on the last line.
**1** bar
